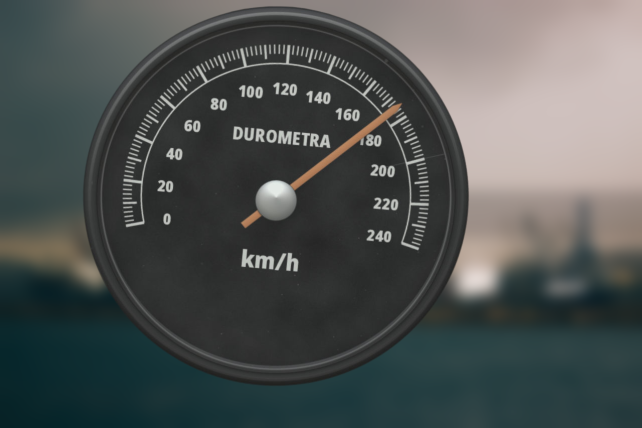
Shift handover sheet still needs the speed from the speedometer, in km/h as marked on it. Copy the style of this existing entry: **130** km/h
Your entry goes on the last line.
**174** km/h
